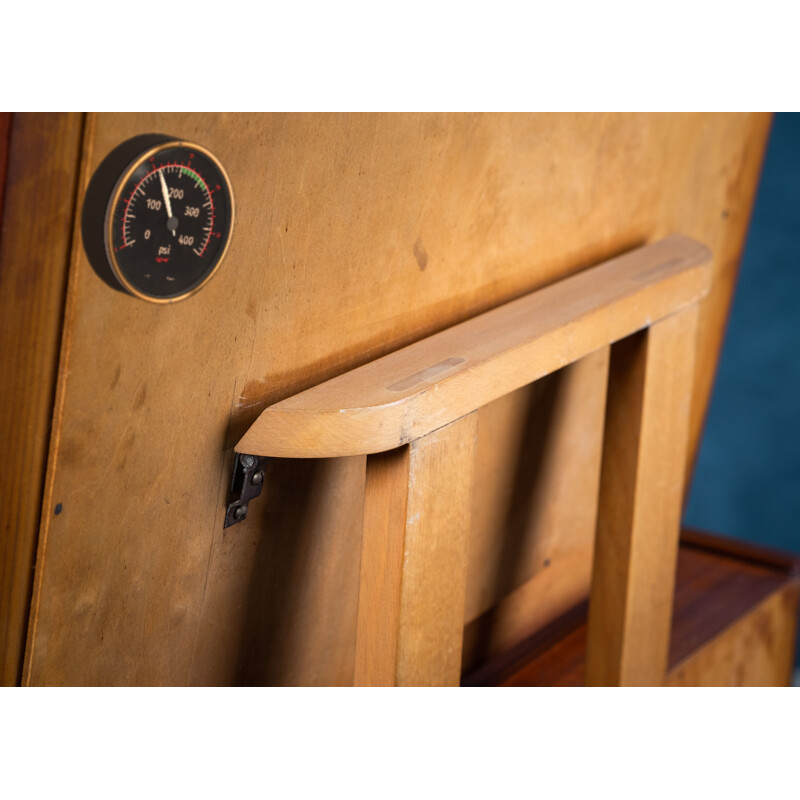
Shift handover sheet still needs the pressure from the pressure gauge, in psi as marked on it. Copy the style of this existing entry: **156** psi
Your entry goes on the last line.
**150** psi
